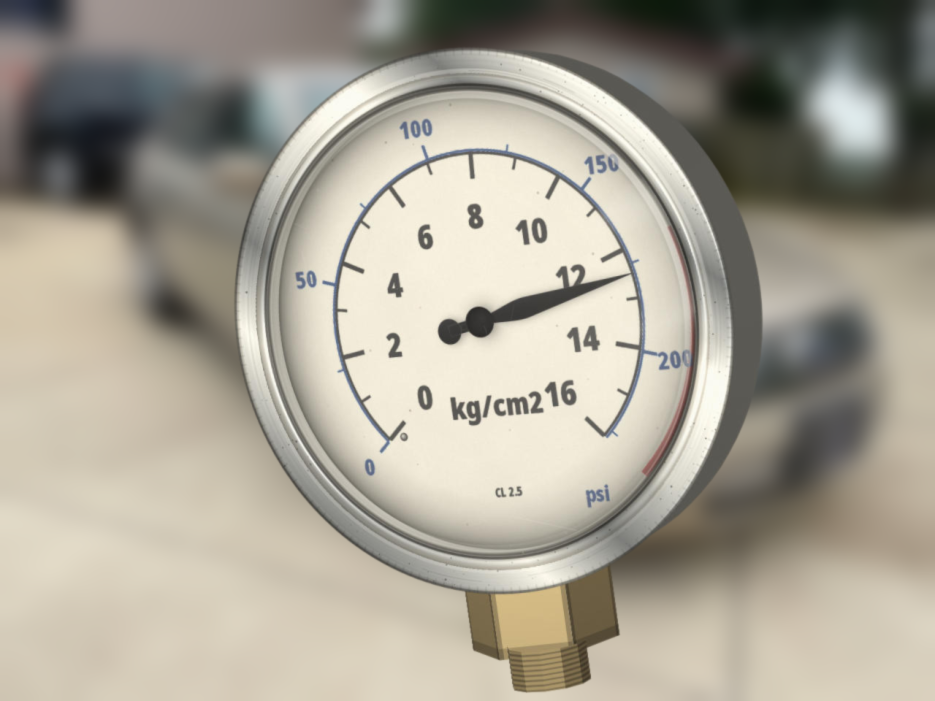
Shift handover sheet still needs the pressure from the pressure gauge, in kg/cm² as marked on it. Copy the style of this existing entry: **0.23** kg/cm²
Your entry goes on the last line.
**12.5** kg/cm²
